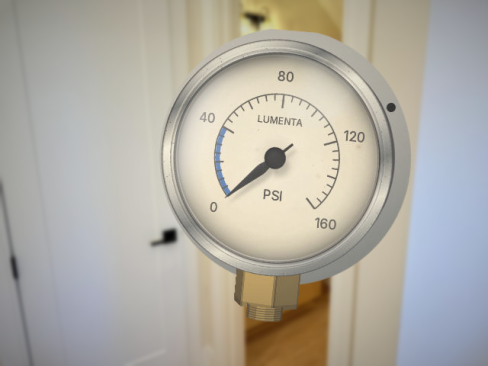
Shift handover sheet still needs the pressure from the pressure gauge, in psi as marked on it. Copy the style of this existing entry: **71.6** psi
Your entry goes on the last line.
**0** psi
